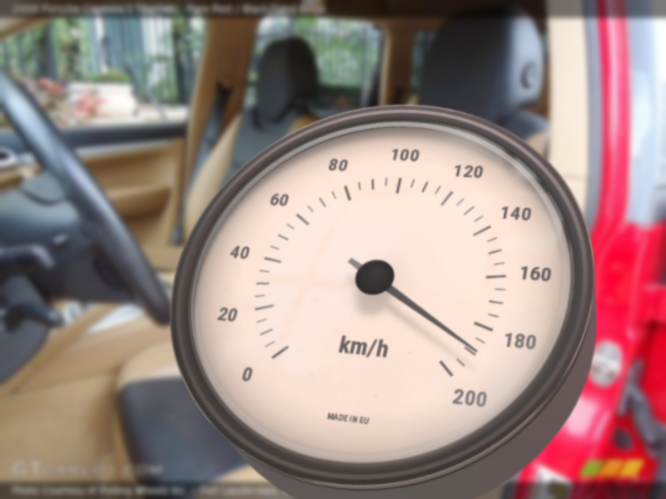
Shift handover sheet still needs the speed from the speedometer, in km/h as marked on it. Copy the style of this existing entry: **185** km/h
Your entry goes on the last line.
**190** km/h
